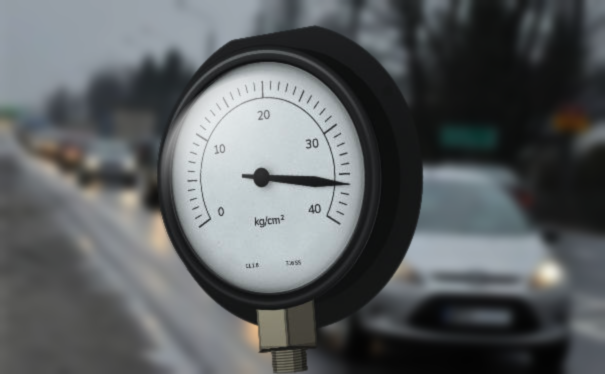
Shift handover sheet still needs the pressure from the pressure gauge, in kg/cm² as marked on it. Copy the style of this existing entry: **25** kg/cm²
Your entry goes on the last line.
**36** kg/cm²
